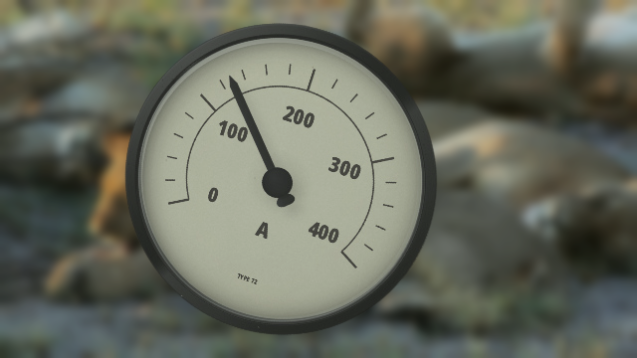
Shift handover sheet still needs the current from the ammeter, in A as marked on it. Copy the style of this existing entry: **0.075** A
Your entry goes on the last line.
**130** A
